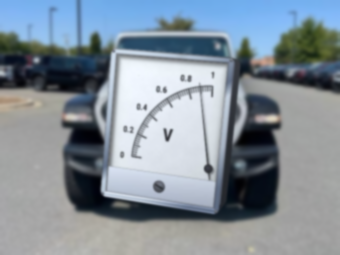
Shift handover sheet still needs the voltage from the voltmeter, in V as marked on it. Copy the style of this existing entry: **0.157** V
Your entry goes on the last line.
**0.9** V
